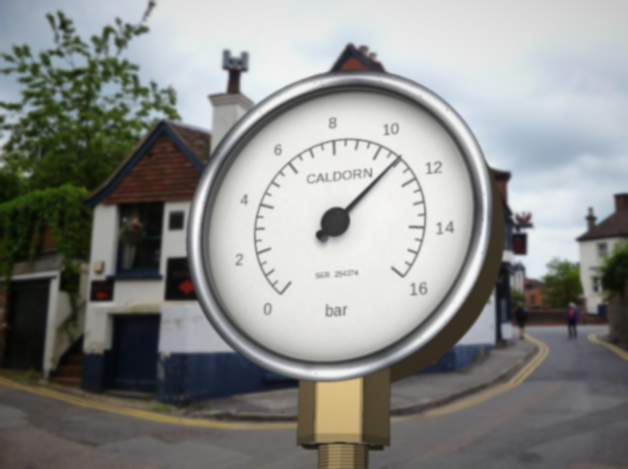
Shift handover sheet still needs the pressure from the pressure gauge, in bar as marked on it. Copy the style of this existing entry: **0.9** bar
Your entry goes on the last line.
**11** bar
